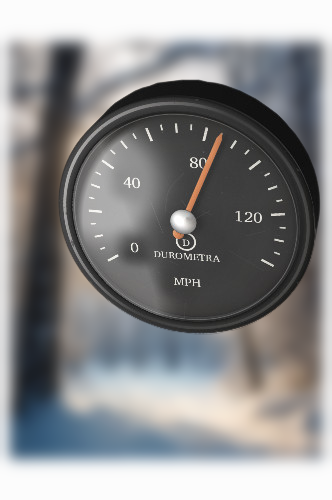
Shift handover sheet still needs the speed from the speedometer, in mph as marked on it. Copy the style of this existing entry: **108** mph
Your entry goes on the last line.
**85** mph
